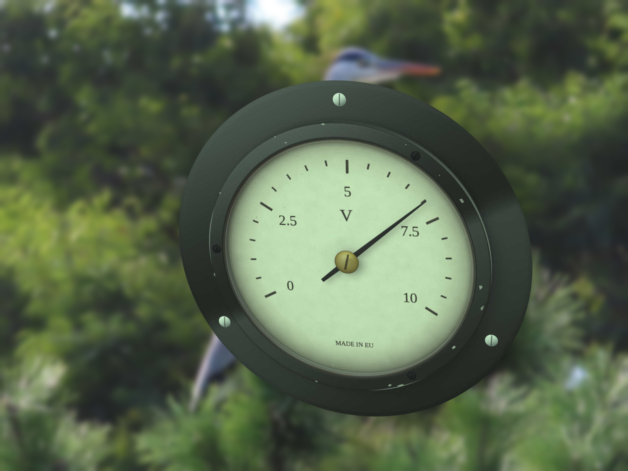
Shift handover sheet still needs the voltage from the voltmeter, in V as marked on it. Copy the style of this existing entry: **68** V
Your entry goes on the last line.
**7** V
